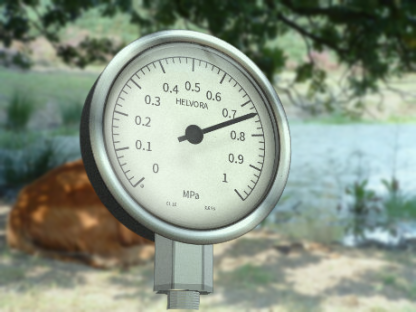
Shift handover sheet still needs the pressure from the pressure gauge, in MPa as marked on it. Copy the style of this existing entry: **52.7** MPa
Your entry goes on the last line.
**0.74** MPa
